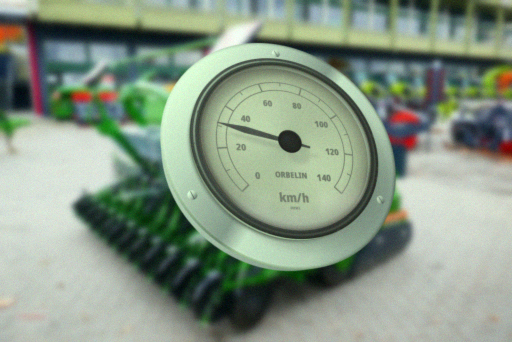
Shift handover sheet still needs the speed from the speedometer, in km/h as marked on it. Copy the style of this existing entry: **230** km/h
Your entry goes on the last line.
**30** km/h
